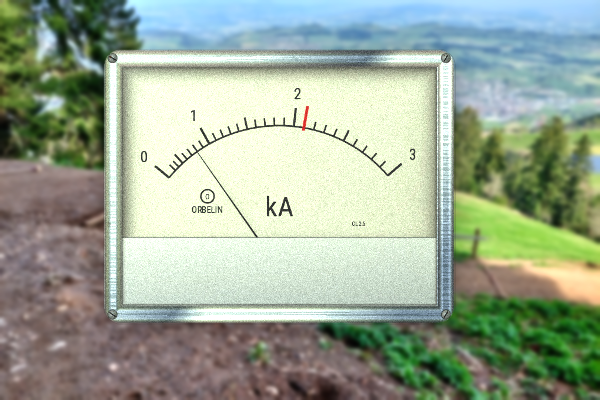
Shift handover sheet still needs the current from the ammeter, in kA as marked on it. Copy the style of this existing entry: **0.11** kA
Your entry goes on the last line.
**0.8** kA
